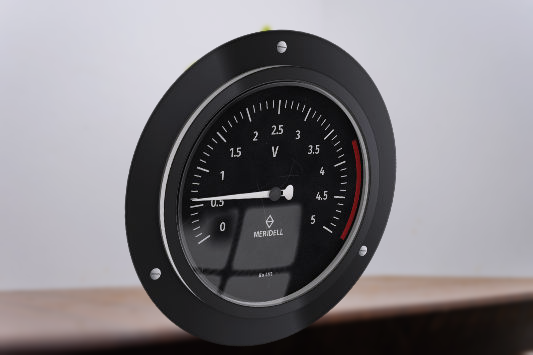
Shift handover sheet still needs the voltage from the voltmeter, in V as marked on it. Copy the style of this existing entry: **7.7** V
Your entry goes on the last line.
**0.6** V
